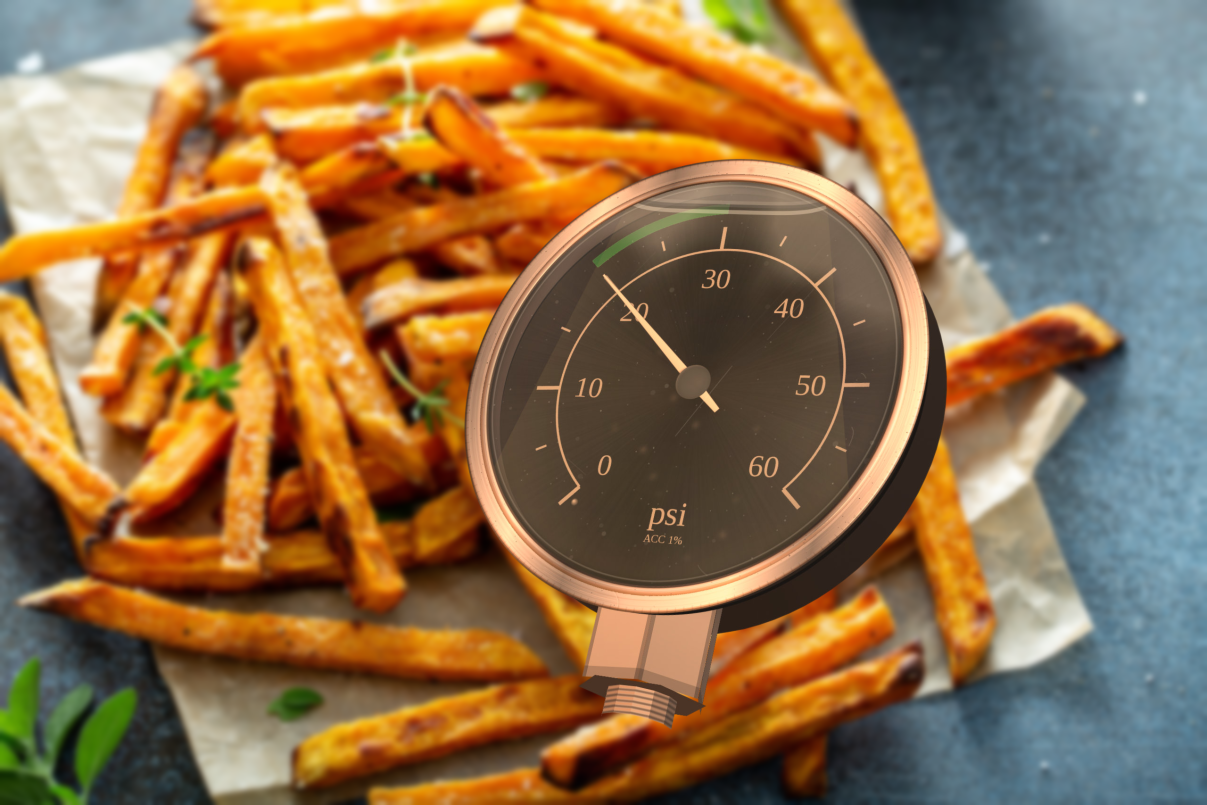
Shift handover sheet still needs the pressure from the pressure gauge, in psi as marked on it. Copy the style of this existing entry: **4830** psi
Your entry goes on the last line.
**20** psi
